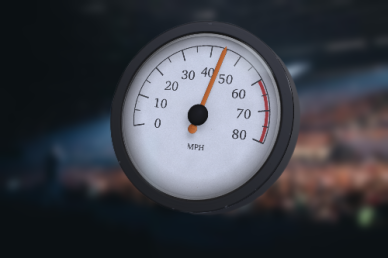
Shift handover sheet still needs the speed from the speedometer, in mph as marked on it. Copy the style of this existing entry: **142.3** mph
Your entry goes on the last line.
**45** mph
